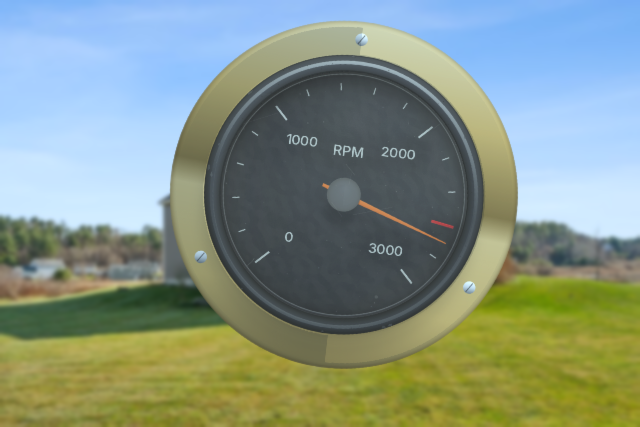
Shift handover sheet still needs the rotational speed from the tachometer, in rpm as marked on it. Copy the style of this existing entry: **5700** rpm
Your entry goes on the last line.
**2700** rpm
